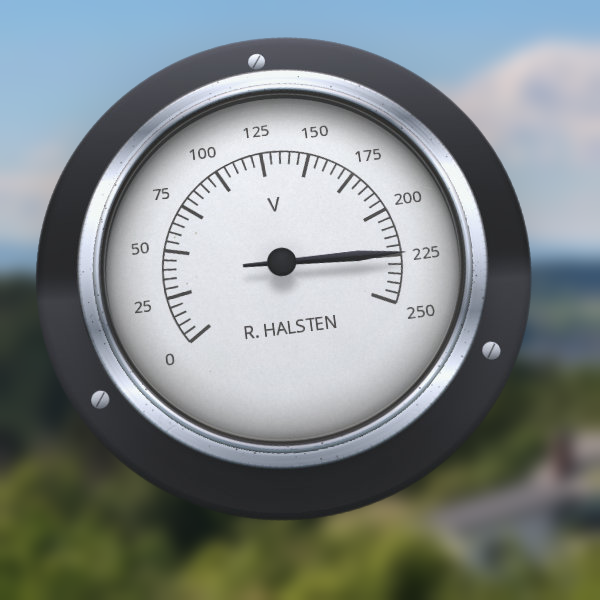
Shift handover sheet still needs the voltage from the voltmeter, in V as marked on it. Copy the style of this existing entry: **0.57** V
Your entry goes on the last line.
**225** V
